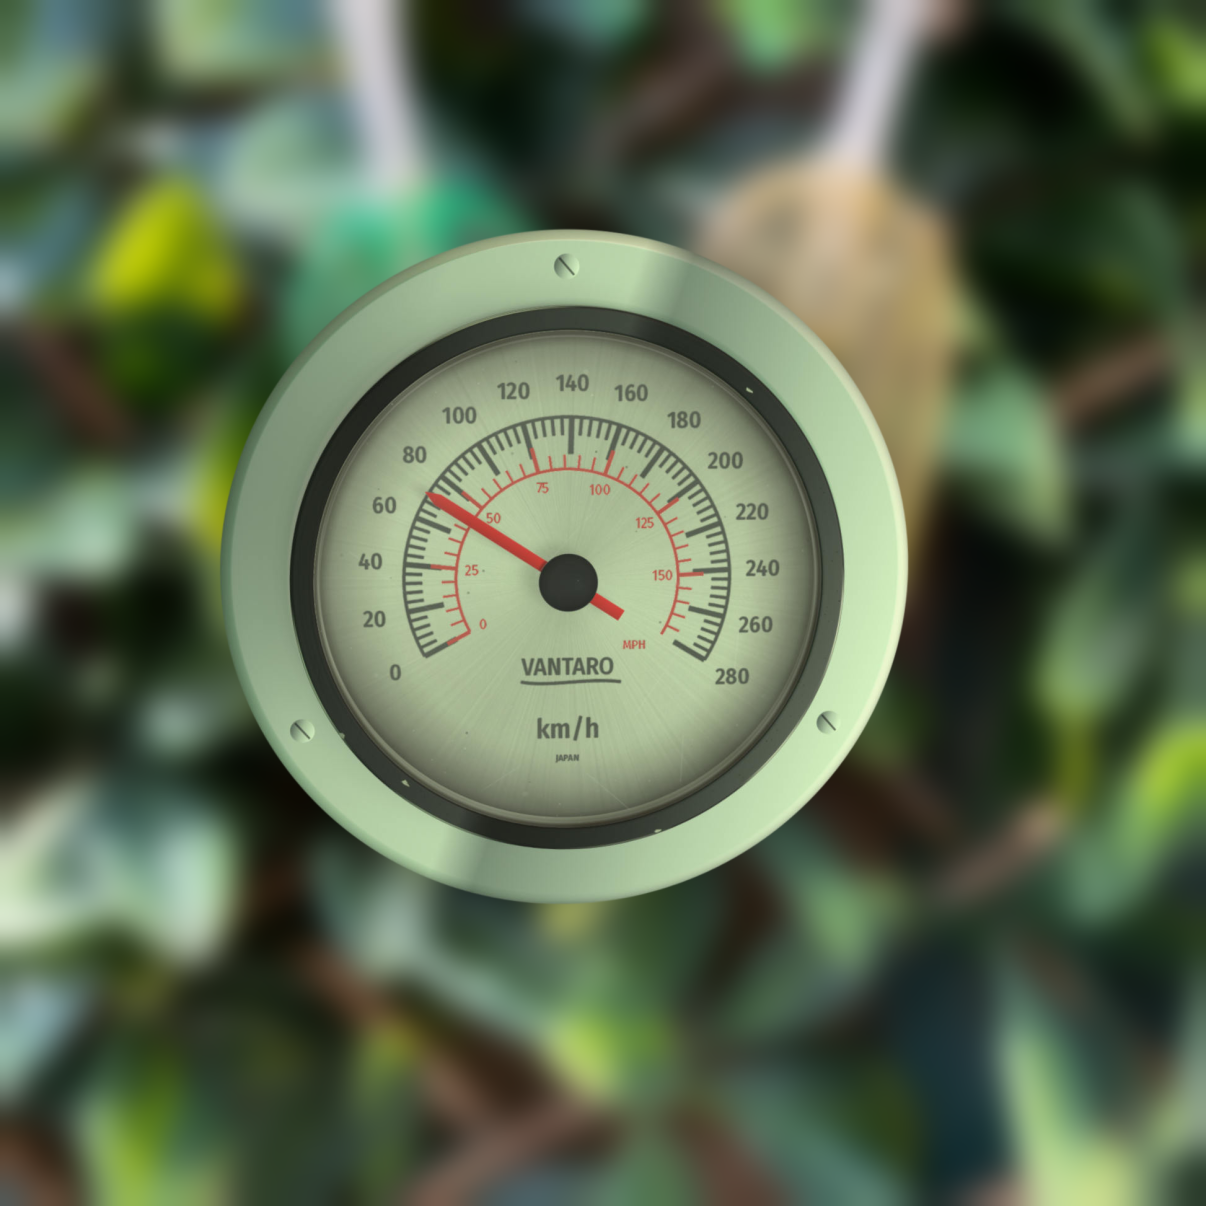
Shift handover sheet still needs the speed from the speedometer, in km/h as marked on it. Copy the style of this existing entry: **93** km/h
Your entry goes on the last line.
**72** km/h
